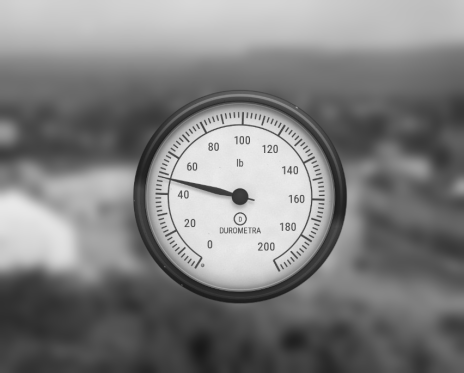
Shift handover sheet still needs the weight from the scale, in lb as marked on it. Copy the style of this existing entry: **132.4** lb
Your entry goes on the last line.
**48** lb
